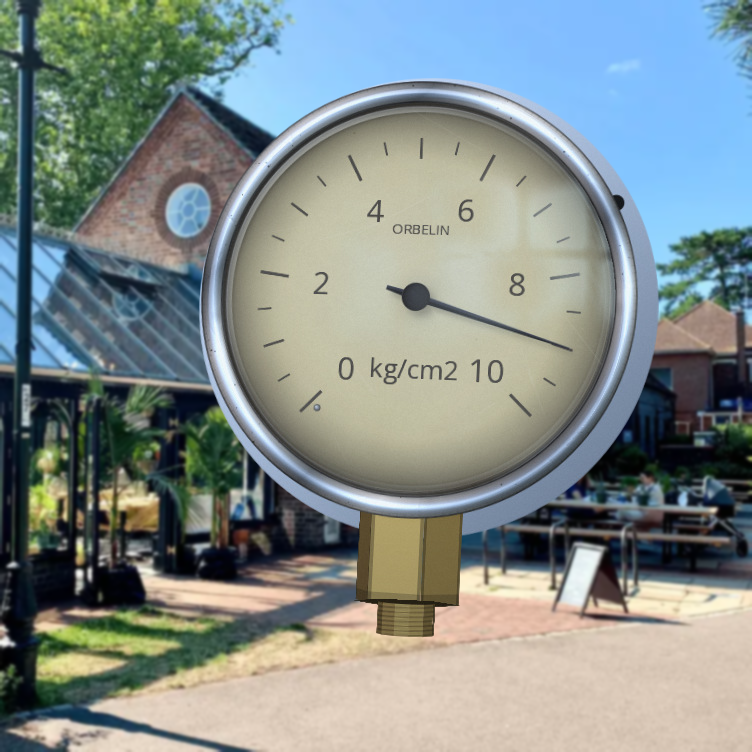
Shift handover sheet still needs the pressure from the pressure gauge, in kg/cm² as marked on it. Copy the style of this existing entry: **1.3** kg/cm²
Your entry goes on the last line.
**9** kg/cm²
